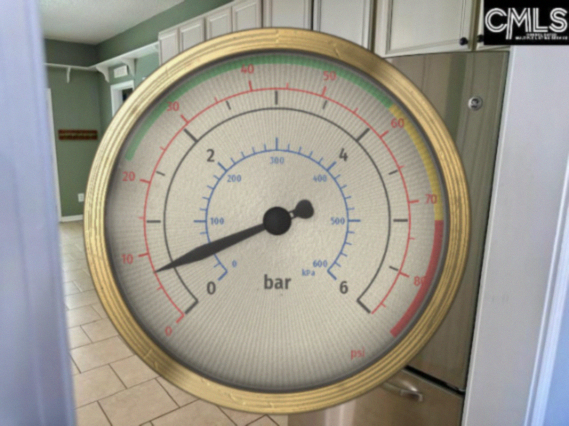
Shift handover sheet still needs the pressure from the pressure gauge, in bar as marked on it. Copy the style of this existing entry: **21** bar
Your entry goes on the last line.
**0.5** bar
